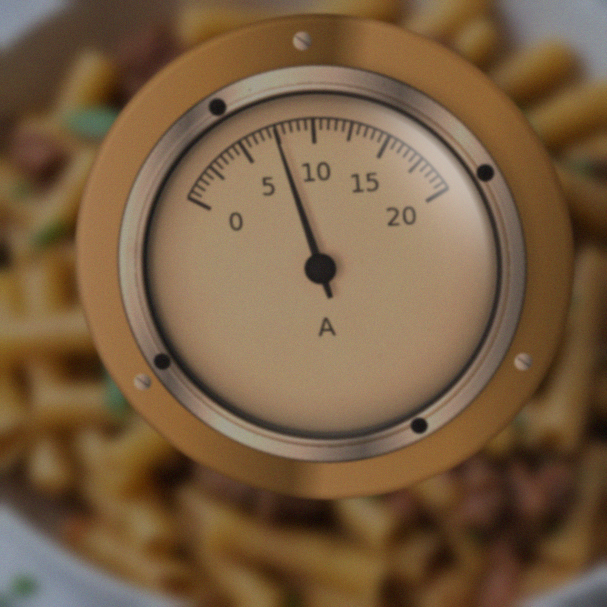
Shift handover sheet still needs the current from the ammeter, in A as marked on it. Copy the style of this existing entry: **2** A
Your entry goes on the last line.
**7.5** A
